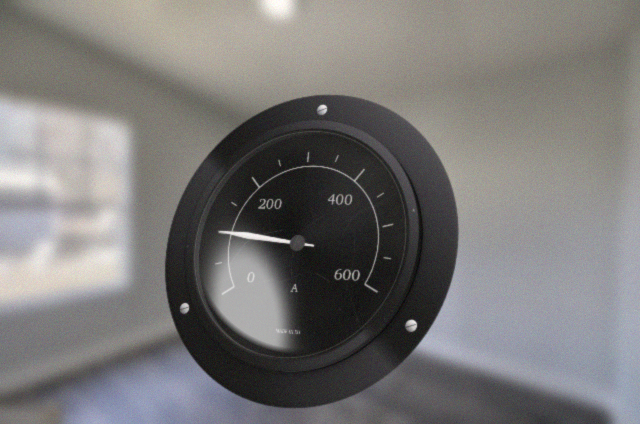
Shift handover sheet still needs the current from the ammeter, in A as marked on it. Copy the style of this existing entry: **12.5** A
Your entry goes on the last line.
**100** A
